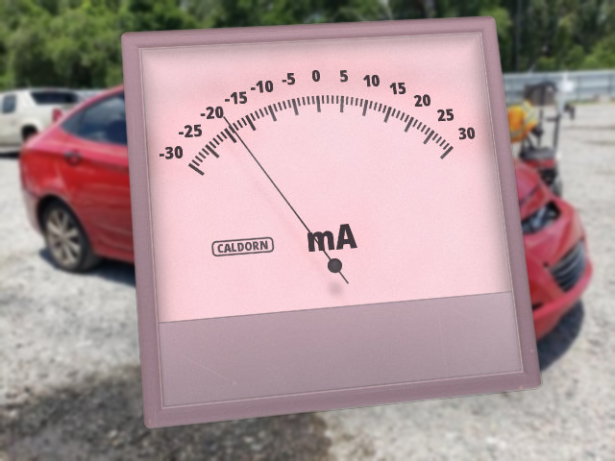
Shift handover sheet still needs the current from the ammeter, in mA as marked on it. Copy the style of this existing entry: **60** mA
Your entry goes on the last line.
**-19** mA
